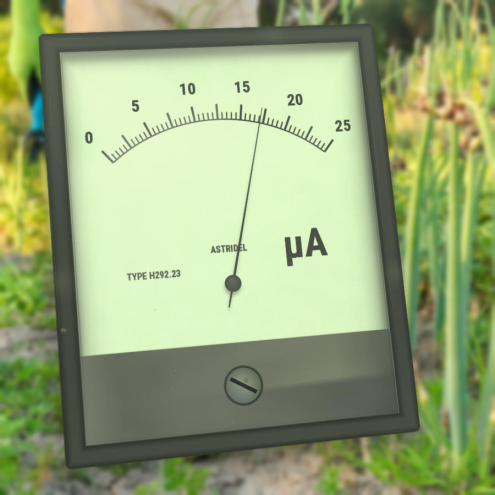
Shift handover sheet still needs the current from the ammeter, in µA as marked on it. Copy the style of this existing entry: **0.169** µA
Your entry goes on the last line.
**17** µA
